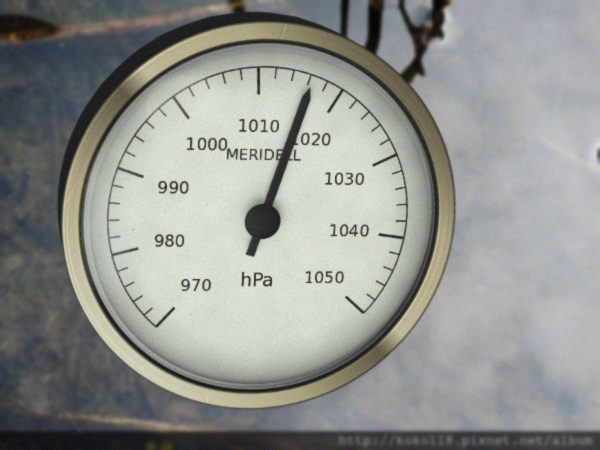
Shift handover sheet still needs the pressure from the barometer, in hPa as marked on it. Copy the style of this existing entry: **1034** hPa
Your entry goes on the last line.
**1016** hPa
